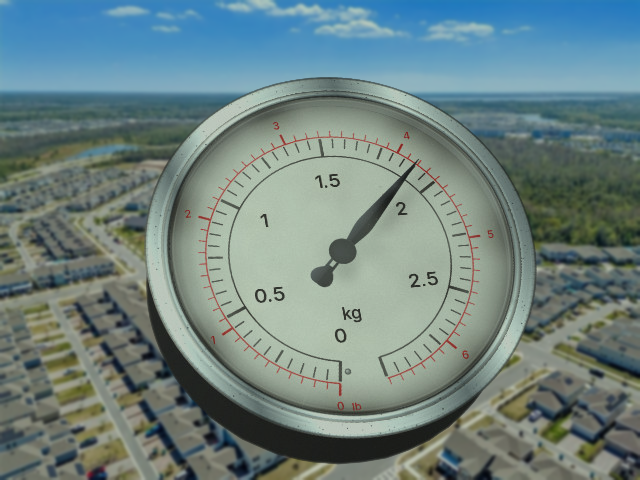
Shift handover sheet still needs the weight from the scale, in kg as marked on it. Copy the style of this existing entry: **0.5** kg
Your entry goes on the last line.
**1.9** kg
